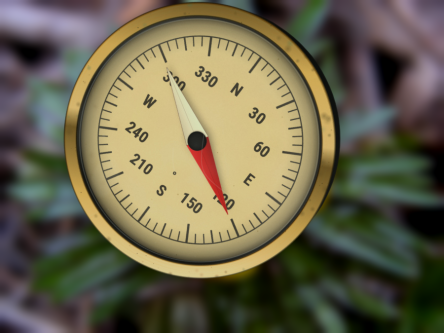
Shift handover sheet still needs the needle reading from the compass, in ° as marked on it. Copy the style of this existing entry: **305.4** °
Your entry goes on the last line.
**120** °
